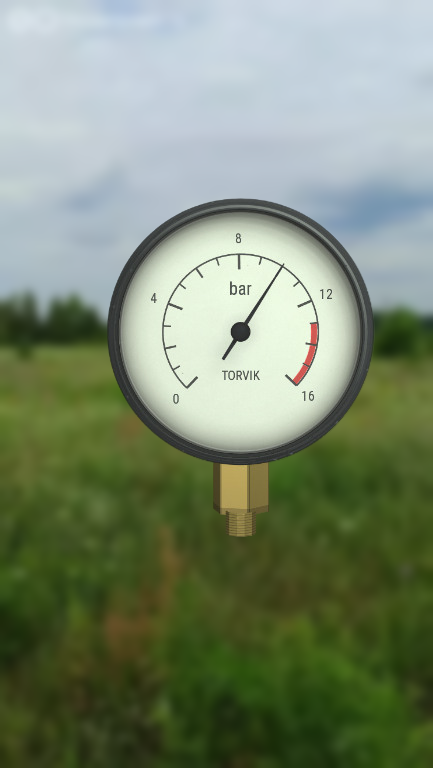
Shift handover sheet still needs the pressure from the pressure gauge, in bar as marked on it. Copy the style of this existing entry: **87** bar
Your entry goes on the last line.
**10** bar
